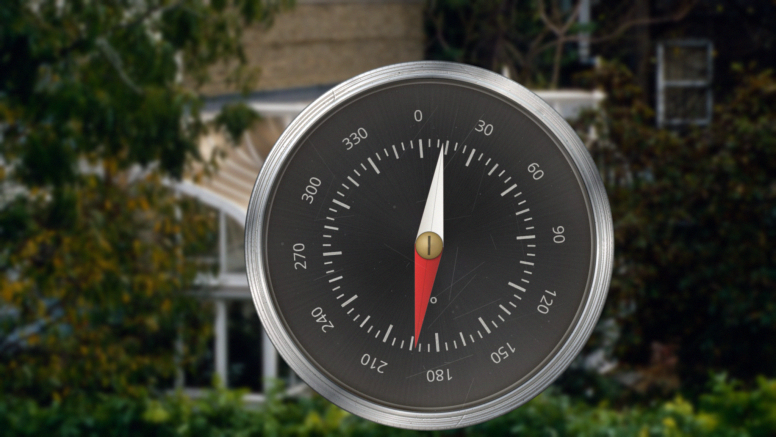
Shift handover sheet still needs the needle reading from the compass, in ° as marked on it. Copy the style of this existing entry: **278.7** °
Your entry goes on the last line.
**192.5** °
